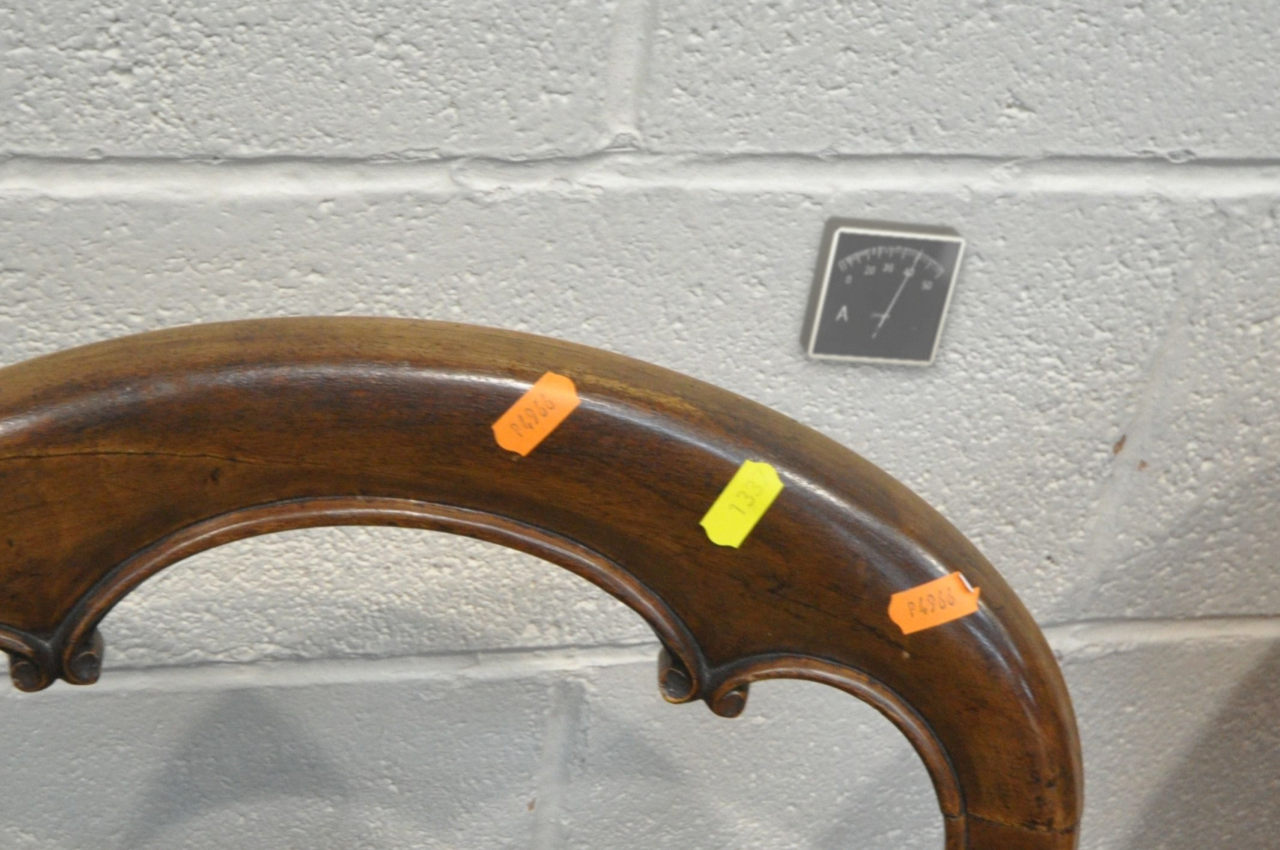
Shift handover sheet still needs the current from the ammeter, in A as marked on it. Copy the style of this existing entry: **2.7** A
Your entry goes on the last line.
**40** A
